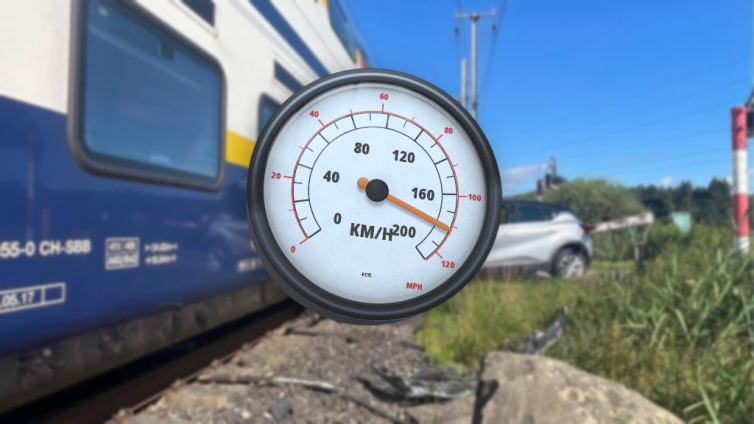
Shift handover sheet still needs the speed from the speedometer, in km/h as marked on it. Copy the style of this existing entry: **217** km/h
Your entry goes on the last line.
**180** km/h
